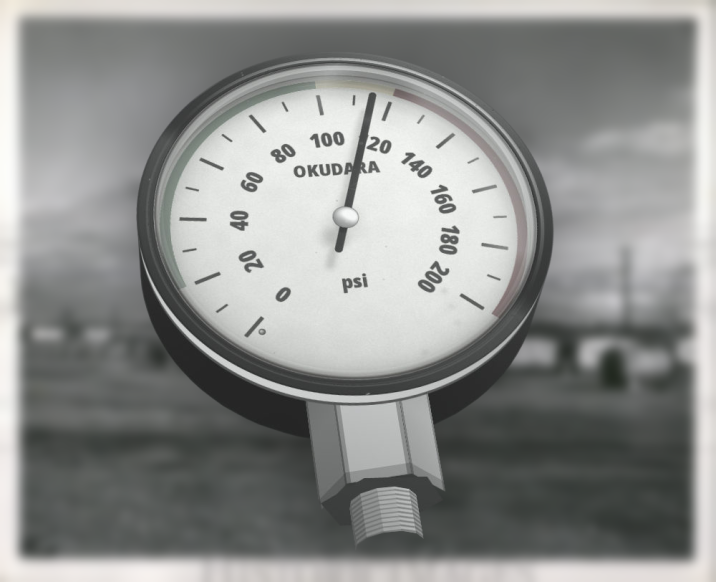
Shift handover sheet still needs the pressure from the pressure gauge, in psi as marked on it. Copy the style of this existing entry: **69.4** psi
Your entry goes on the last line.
**115** psi
